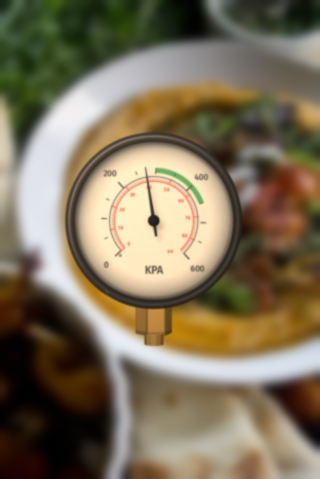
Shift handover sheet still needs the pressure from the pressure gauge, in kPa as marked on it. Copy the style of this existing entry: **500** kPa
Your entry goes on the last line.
**275** kPa
